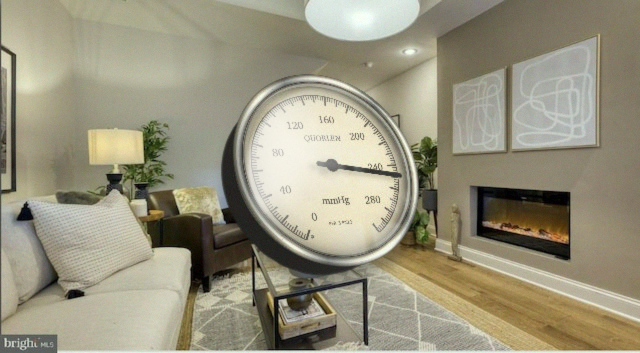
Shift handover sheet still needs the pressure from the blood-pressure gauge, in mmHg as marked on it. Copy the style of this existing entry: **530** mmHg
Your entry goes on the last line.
**250** mmHg
